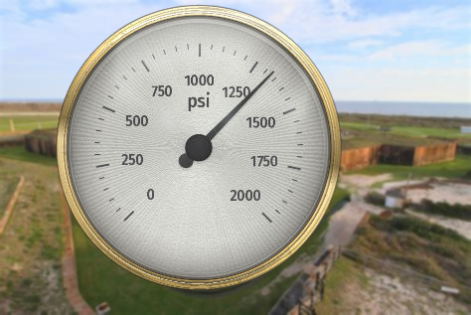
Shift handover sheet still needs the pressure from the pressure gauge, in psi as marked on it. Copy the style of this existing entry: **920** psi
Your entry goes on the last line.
**1325** psi
